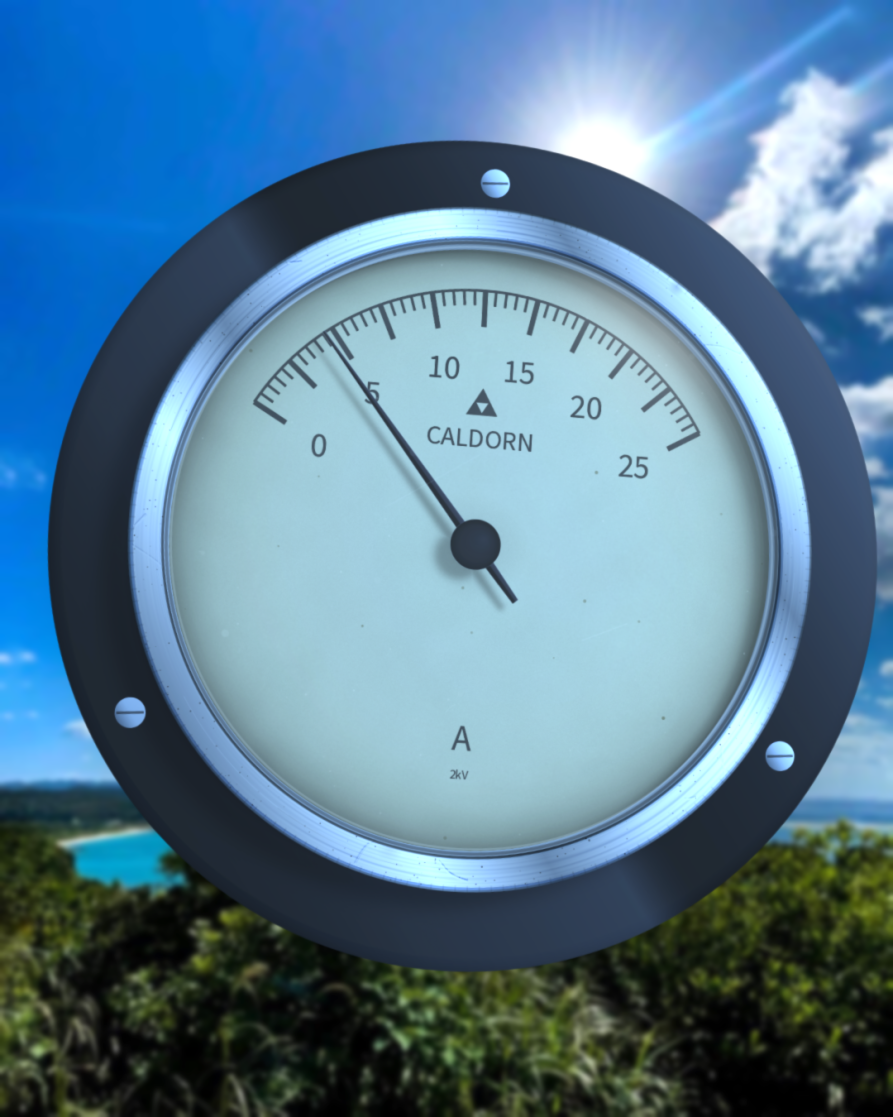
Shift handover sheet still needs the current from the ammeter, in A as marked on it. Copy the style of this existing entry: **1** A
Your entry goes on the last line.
**4.5** A
